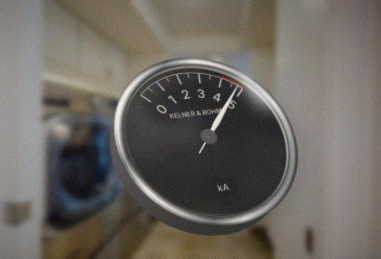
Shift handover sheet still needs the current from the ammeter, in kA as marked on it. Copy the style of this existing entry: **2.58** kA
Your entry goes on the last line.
**4.75** kA
